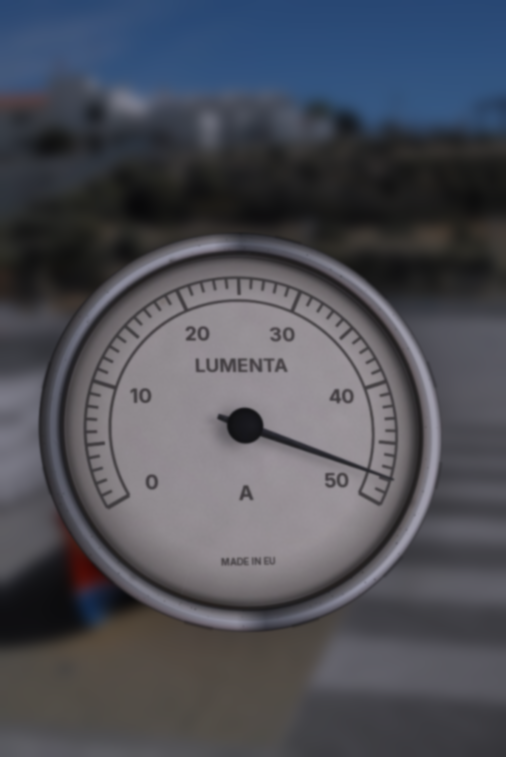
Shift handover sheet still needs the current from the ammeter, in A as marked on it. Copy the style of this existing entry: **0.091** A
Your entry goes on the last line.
**48** A
